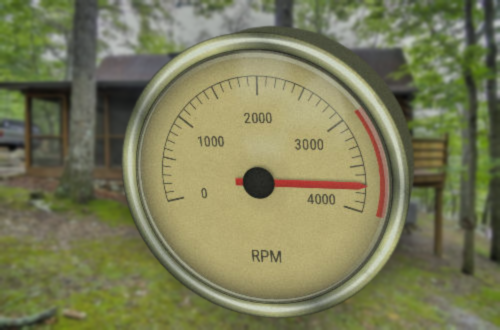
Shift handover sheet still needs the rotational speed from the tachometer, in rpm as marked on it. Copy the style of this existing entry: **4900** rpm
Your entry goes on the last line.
**3700** rpm
